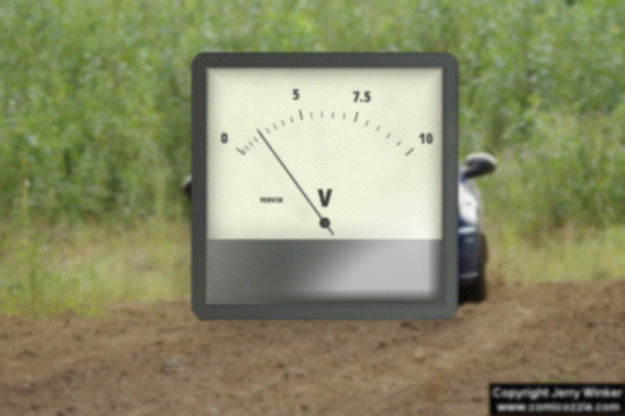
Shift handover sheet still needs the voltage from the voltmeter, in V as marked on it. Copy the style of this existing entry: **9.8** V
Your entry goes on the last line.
**2.5** V
